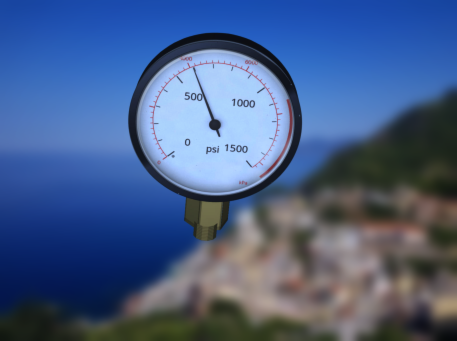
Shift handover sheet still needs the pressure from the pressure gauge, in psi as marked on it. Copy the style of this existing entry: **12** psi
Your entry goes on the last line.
**600** psi
